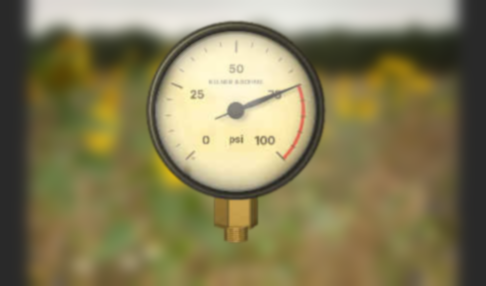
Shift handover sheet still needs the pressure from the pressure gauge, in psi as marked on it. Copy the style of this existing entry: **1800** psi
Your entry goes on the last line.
**75** psi
